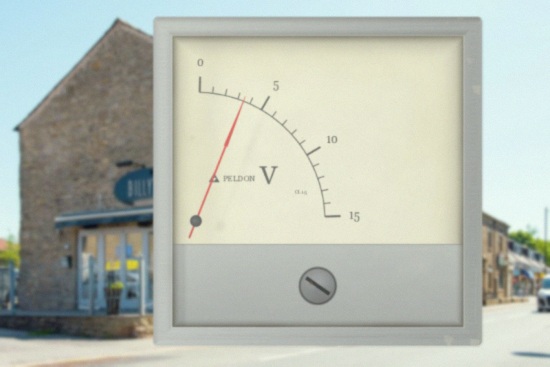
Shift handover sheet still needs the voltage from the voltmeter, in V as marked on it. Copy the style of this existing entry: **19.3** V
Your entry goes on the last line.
**3.5** V
